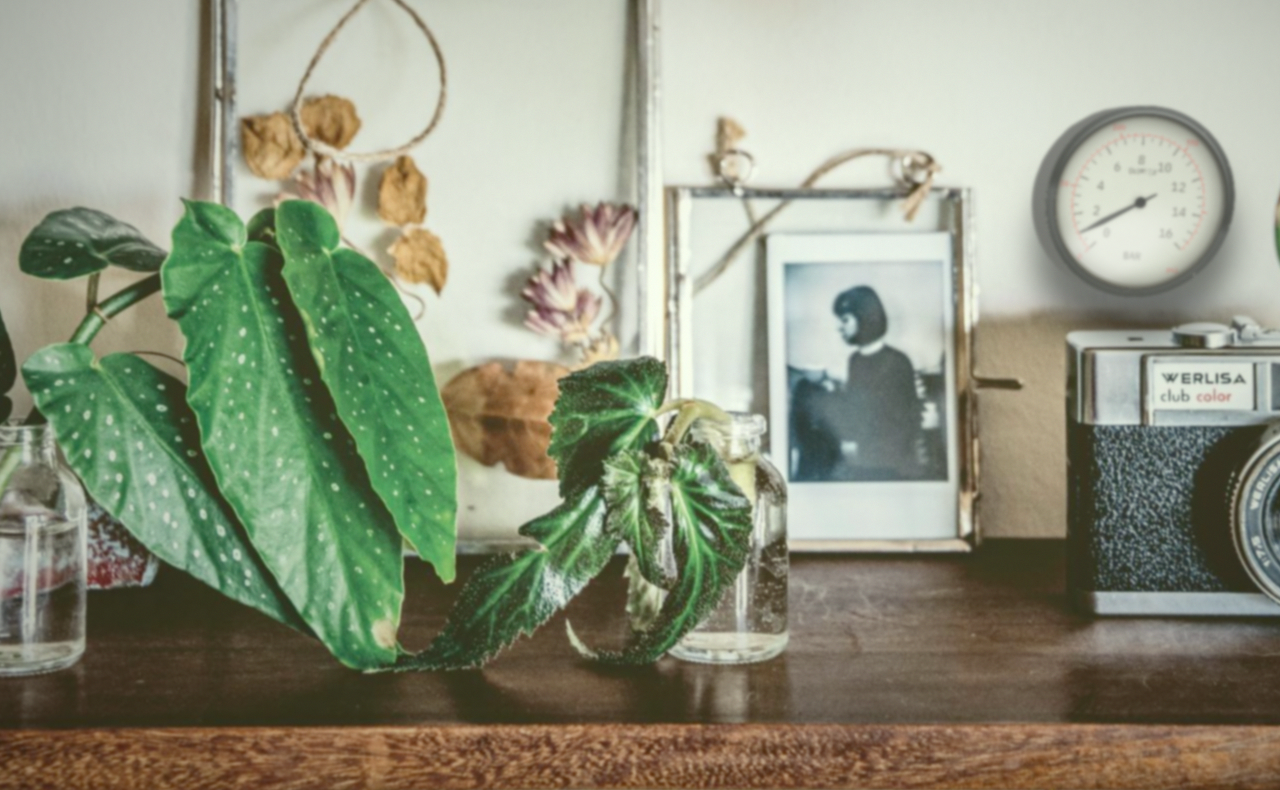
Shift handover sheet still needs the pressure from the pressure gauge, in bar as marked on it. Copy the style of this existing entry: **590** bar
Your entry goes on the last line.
**1** bar
